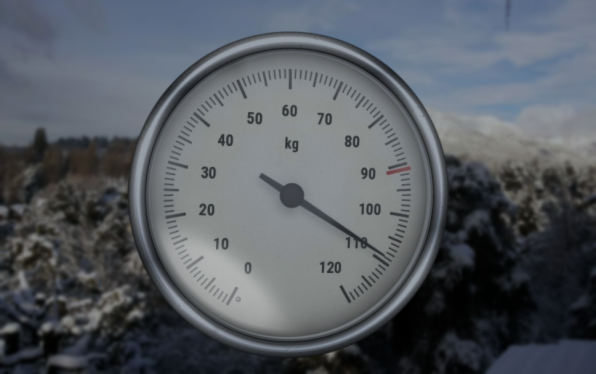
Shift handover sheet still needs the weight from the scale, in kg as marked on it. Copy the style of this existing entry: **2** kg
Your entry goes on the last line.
**109** kg
